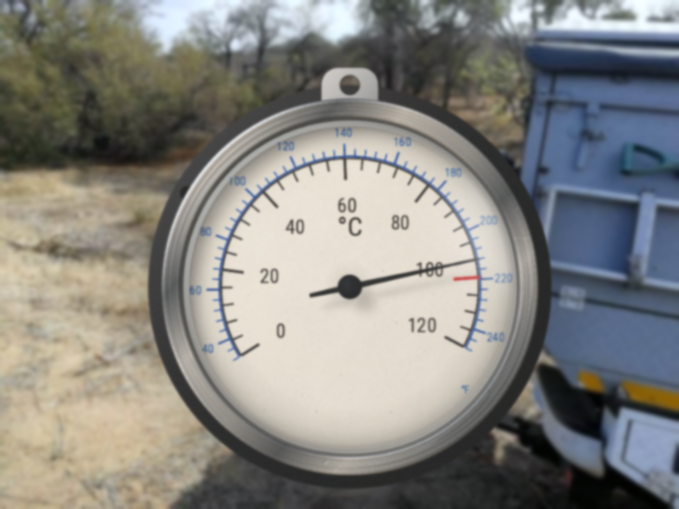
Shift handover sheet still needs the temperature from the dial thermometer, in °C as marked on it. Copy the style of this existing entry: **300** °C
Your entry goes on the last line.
**100** °C
